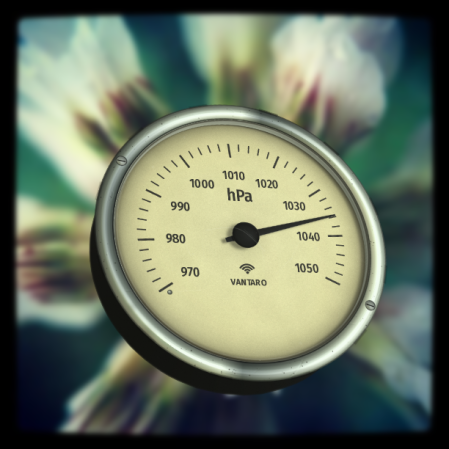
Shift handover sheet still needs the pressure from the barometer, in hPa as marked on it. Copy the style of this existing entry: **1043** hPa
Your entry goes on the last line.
**1036** hPa
